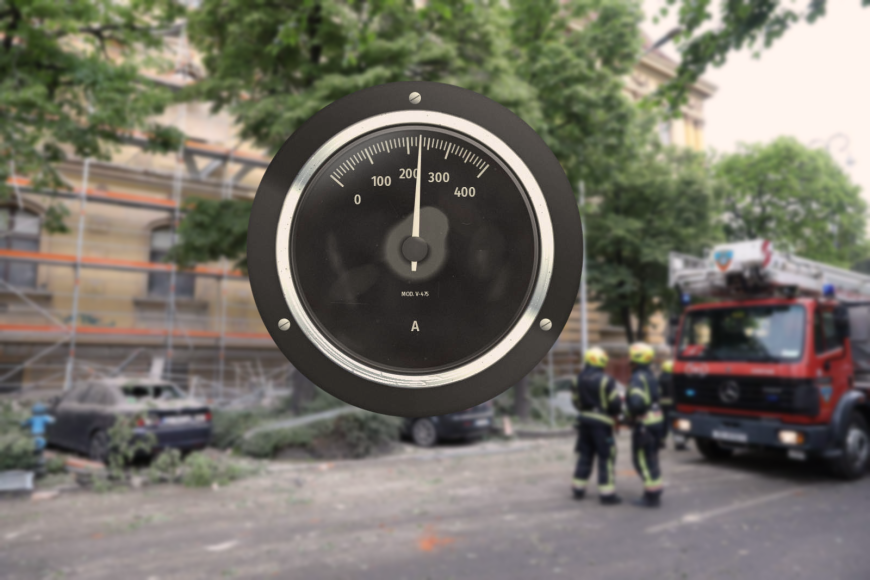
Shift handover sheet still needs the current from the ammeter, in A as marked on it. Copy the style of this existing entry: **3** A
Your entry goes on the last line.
**230** A
